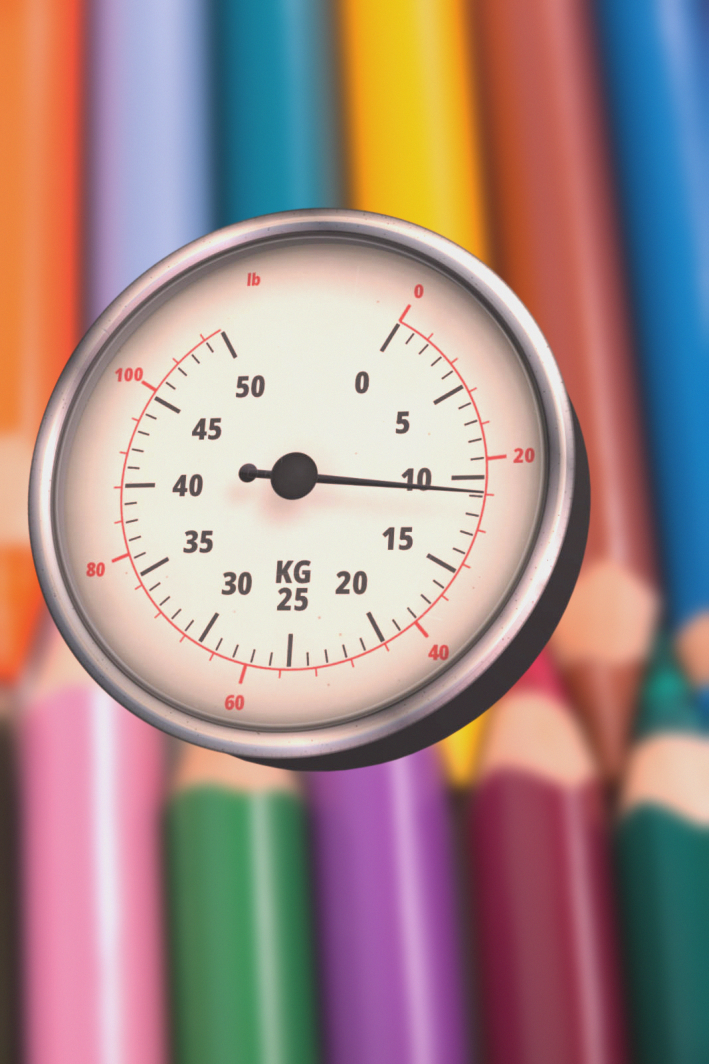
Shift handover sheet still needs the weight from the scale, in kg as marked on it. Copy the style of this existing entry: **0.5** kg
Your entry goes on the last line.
**11** kg
